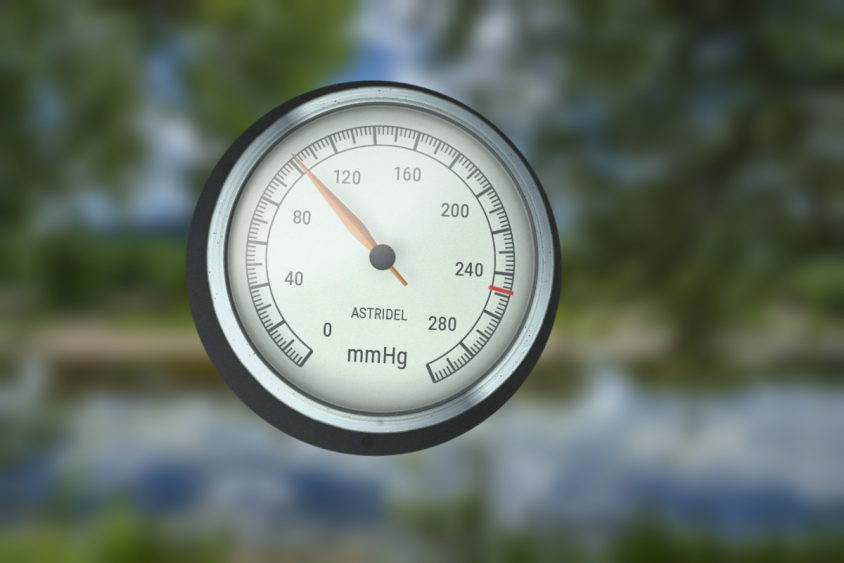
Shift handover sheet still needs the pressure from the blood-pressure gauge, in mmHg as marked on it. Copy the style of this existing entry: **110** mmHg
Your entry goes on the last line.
**102** mmHg
